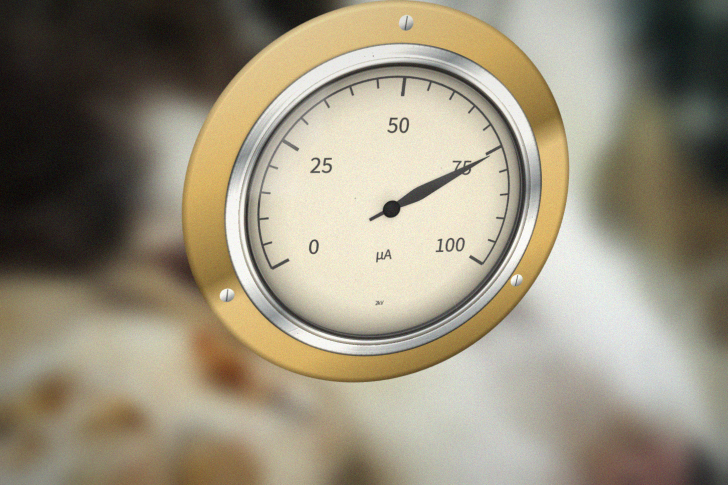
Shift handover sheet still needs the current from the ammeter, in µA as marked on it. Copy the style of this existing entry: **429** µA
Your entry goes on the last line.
**75** µA
